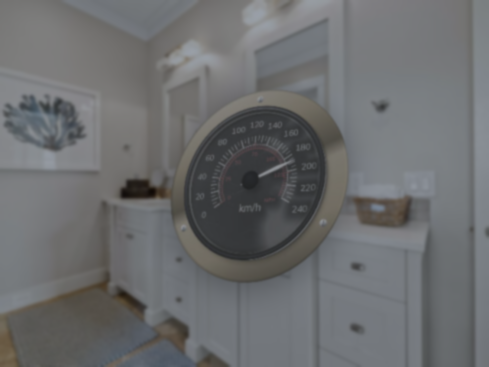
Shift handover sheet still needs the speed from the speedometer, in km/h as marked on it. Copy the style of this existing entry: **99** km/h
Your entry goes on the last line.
**190** km/h
